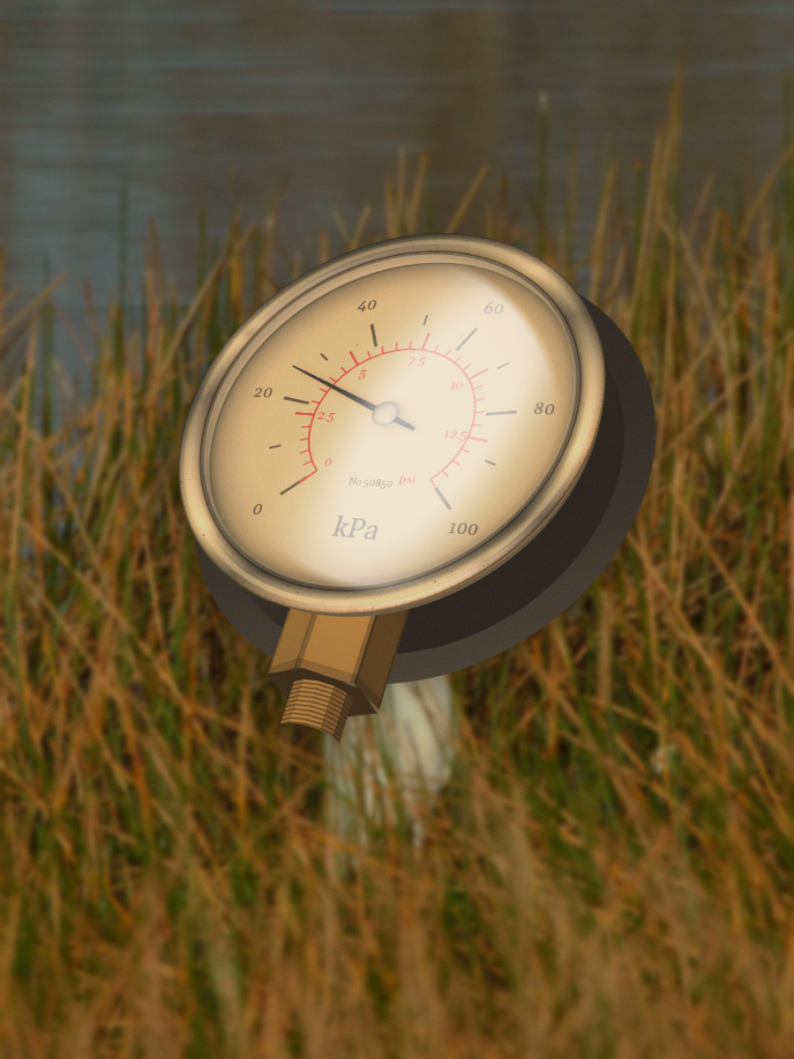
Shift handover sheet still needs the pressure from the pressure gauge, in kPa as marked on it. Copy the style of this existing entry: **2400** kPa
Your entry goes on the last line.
**25** kPa
